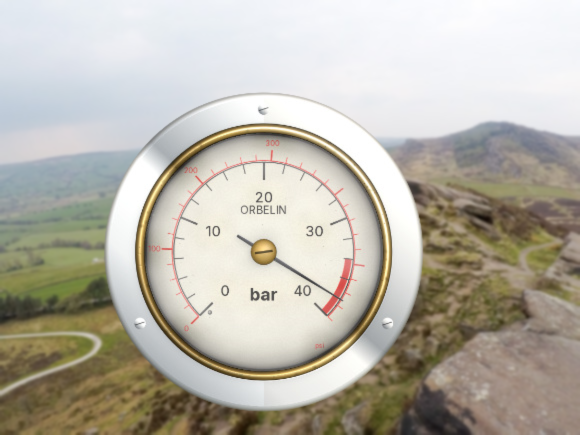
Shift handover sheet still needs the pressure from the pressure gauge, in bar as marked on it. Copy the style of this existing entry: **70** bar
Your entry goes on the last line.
**38** bar
